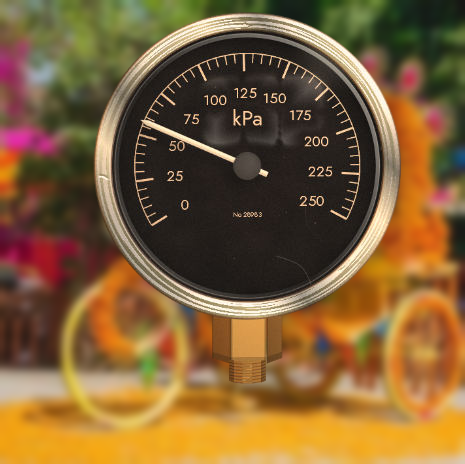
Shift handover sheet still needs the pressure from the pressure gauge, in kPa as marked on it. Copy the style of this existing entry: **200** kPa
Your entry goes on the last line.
**57.5** kPa
